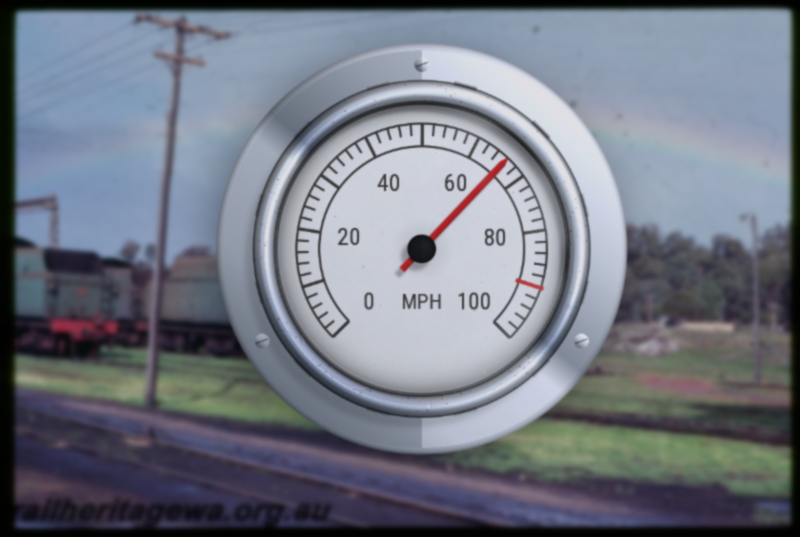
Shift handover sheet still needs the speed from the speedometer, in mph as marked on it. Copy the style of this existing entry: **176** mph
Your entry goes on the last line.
**66** mph
